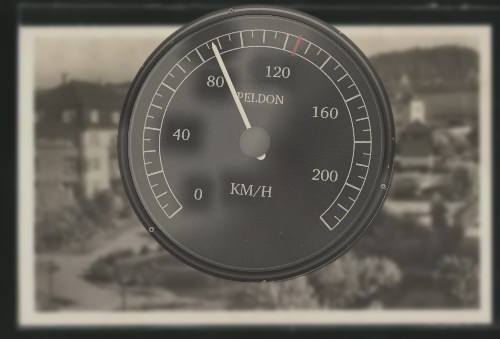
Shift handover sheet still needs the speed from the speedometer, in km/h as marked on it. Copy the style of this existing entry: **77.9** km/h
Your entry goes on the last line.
**87.5** km/h
